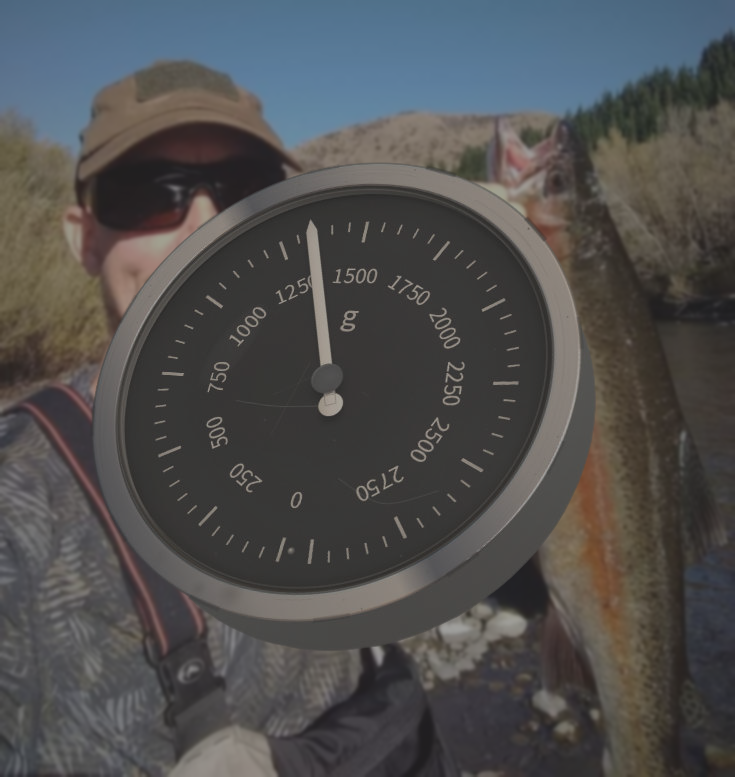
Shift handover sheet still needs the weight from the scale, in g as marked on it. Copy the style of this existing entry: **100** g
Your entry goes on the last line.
**1350** g
